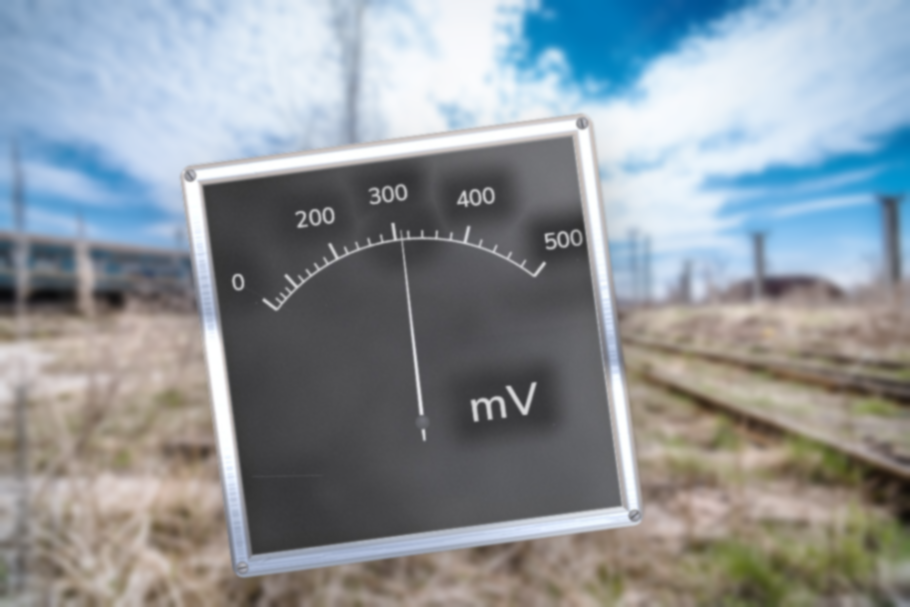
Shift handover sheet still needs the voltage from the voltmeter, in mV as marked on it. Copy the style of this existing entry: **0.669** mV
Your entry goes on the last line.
**310** mV
